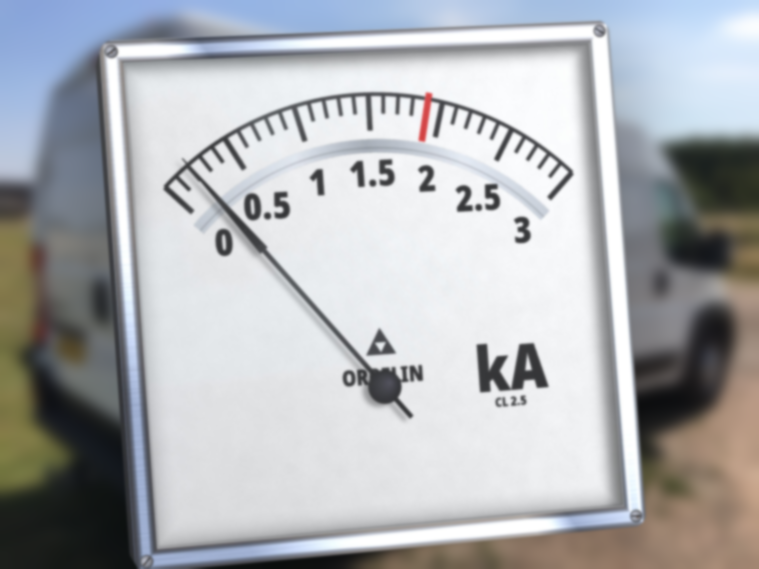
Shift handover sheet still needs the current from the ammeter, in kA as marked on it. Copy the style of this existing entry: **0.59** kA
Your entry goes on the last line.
**0.2** kA
